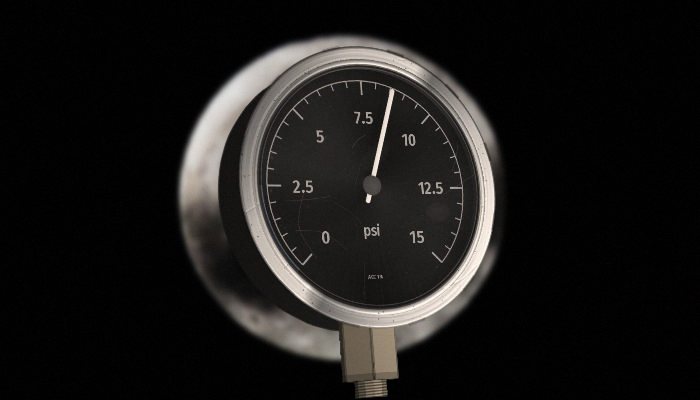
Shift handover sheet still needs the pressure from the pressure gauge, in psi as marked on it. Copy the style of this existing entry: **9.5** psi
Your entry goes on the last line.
**8.5** psi
